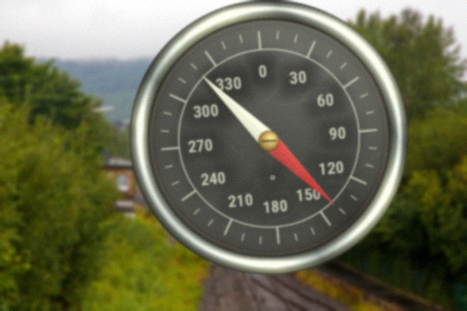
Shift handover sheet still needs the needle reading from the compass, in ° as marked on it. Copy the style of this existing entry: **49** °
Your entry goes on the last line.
**140** °
